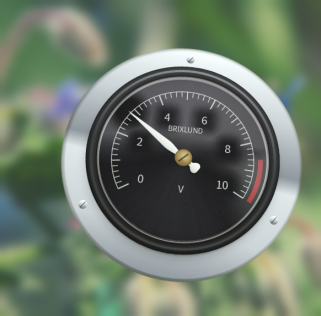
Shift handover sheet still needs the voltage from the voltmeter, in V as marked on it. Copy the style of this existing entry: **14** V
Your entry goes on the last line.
**2.8** V
